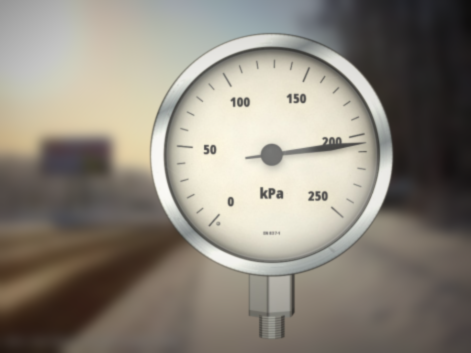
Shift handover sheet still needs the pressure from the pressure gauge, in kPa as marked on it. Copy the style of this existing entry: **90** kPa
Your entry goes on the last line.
**205** kPa
